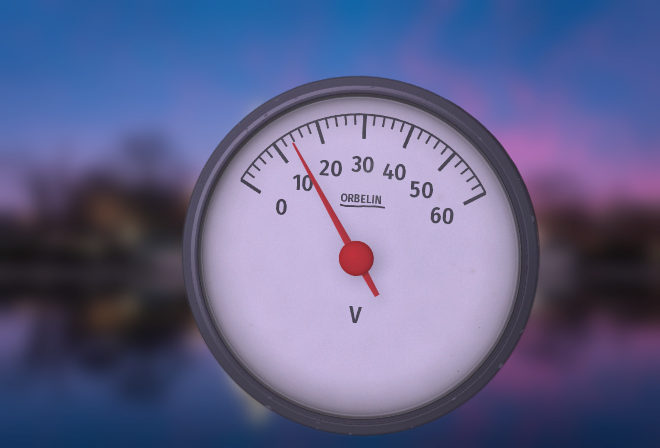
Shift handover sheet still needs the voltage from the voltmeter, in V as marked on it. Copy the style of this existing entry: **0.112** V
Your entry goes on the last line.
**14** V
